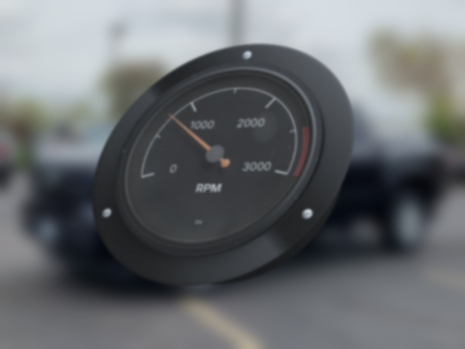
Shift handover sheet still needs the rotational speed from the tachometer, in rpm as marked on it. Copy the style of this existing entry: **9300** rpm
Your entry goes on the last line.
**750** rpm
